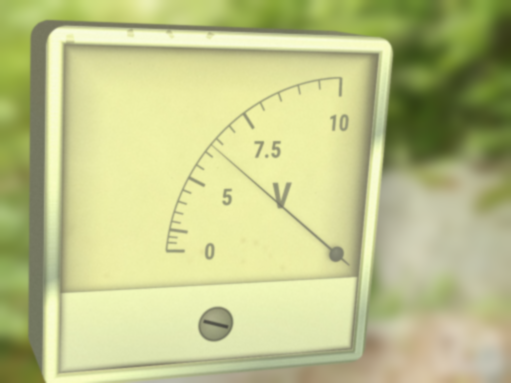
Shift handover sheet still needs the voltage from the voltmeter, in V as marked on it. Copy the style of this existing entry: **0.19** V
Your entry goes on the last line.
**6.25** V
